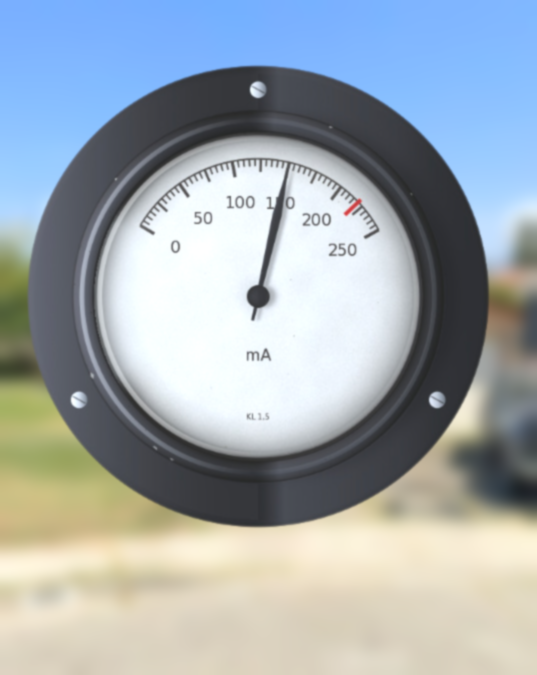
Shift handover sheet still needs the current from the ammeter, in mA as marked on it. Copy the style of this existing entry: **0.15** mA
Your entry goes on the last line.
**150** mA
